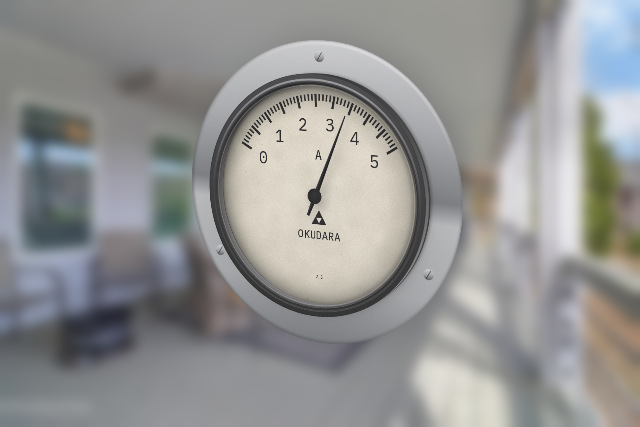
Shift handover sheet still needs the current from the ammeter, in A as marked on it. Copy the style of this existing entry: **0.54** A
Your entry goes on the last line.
**3.5** A
